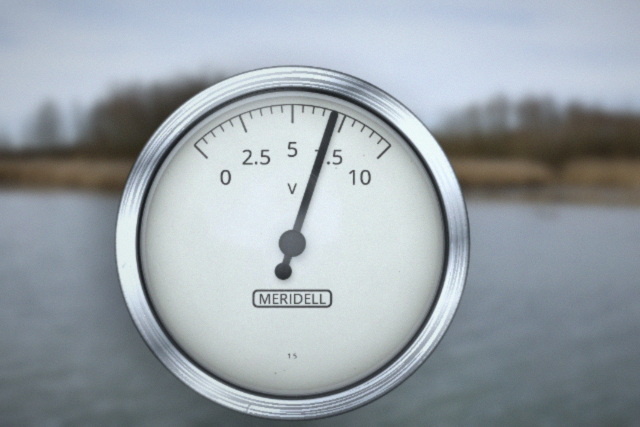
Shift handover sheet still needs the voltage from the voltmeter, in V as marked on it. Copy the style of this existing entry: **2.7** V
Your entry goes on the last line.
**7** V
